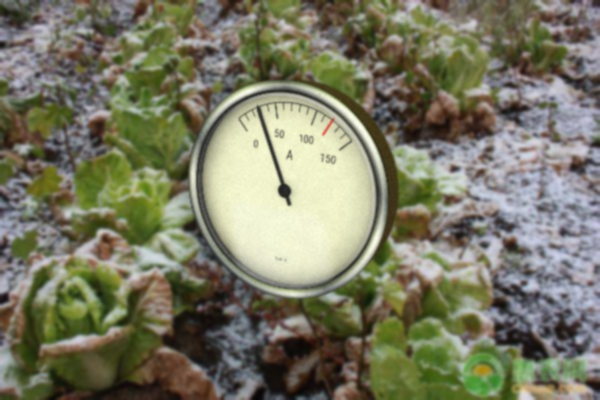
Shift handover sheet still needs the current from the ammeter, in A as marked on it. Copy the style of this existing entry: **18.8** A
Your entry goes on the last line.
**30** A
